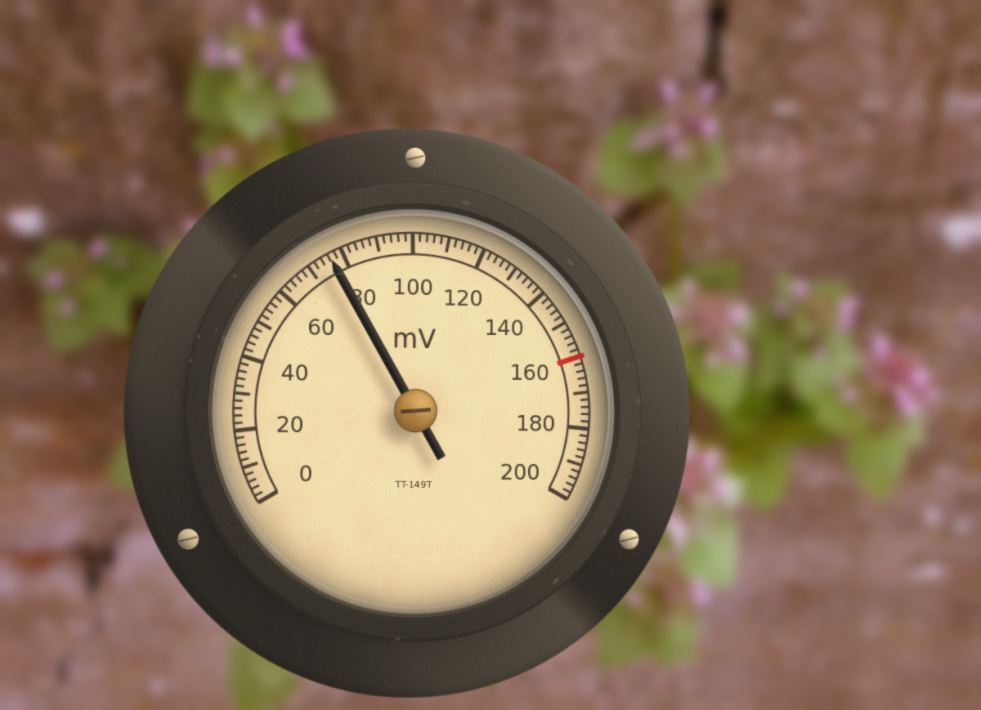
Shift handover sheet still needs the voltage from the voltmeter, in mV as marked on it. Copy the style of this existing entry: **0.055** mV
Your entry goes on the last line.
**76** mV
